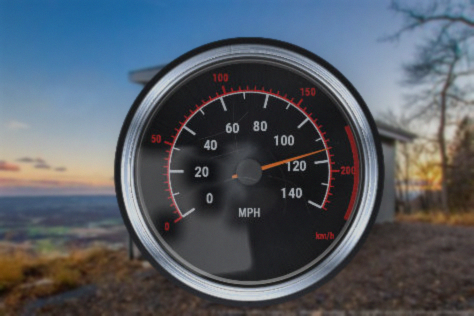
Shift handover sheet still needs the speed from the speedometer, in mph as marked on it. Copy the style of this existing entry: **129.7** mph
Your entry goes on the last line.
**115** mph
